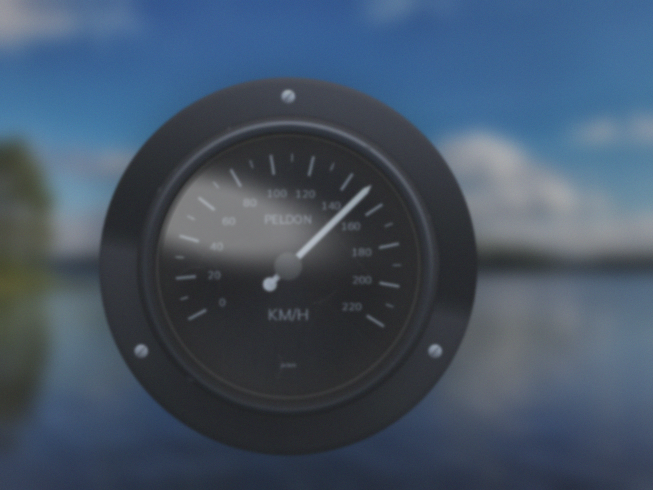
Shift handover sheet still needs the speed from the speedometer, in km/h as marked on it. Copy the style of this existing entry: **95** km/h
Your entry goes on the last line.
**150** km/h
